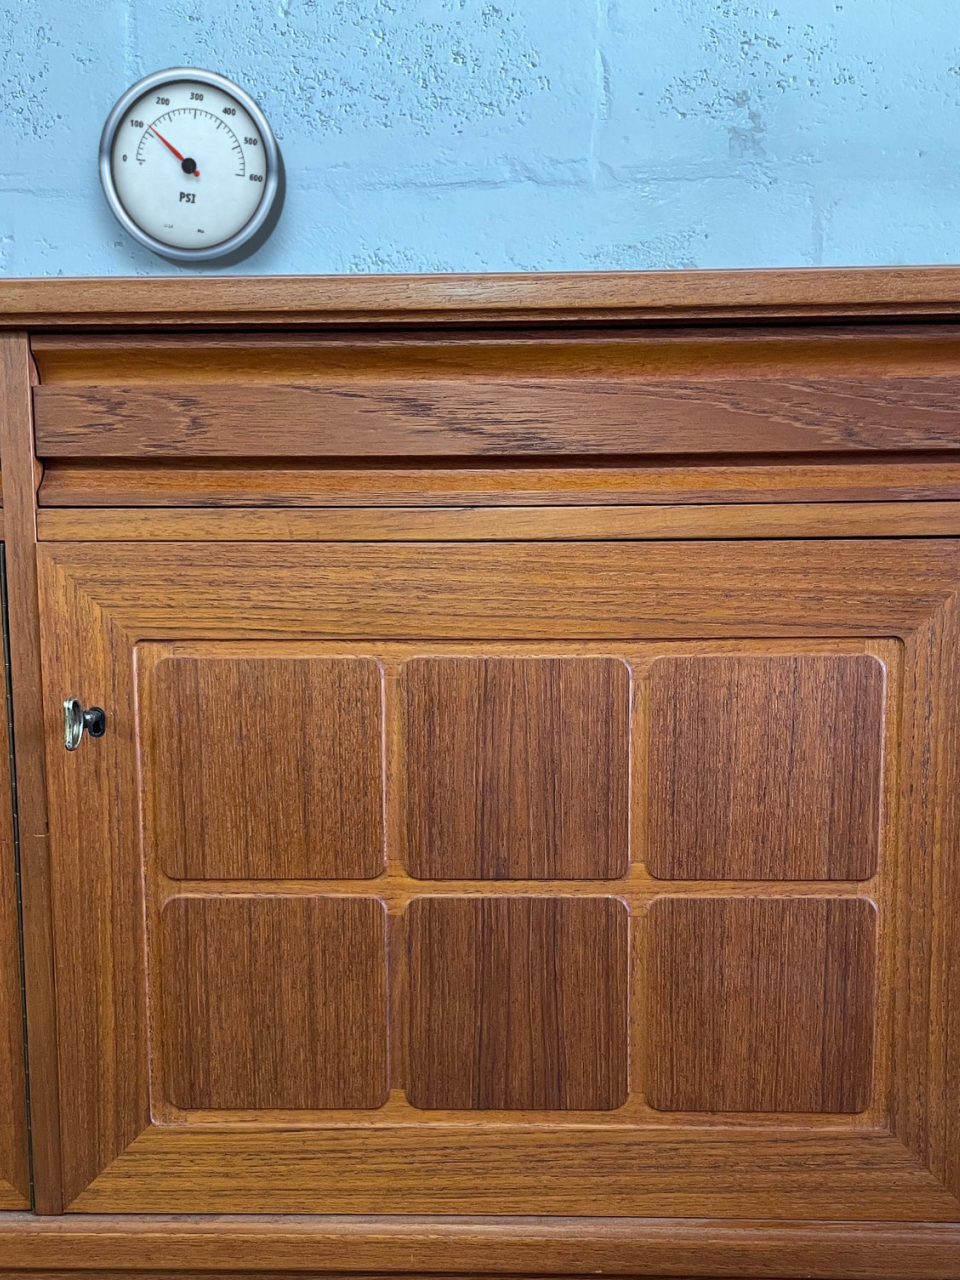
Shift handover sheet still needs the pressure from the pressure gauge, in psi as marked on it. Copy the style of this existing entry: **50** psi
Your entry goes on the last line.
**120** psi
